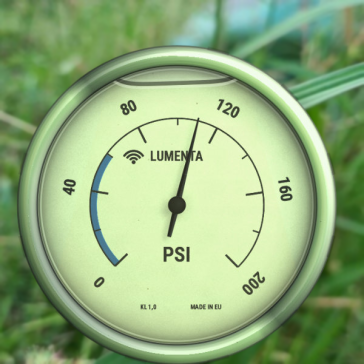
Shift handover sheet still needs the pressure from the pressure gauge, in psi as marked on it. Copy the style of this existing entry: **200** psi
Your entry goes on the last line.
**110** psi
